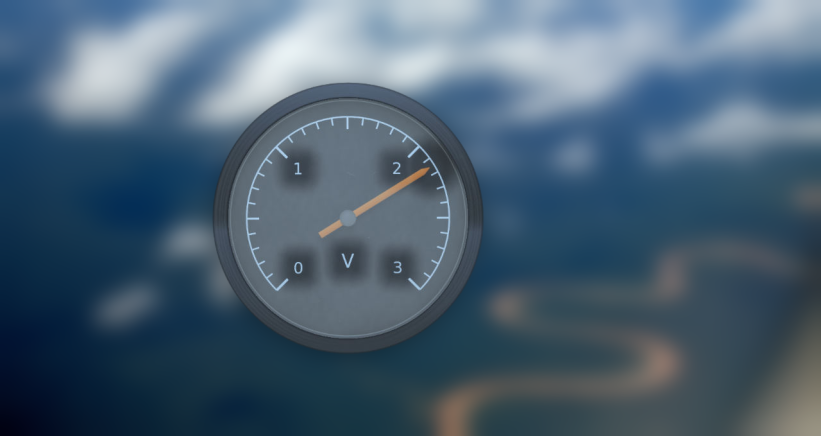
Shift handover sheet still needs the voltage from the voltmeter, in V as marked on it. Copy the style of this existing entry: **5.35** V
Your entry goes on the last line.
**2.15** V
